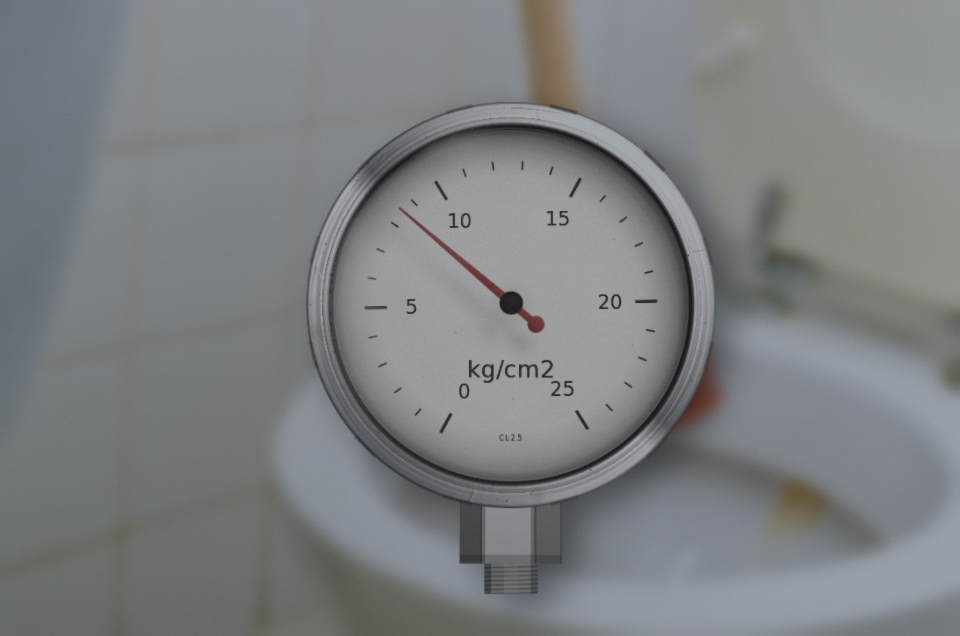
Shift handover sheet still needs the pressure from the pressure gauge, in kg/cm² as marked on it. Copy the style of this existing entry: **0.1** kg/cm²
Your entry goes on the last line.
**8.5** kg/cm²
